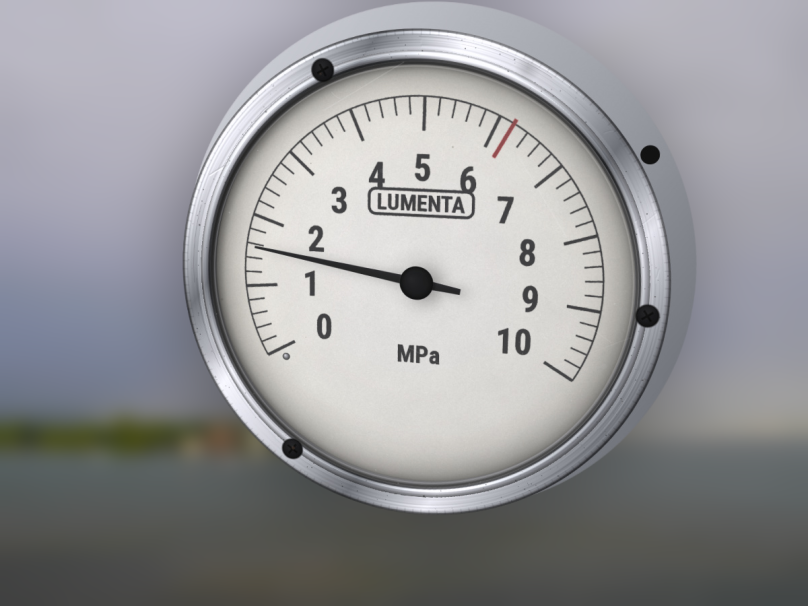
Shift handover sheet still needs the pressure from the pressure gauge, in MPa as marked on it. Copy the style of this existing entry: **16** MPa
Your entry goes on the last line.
**1.6** MPa
